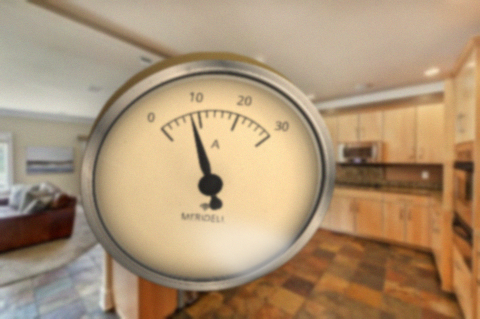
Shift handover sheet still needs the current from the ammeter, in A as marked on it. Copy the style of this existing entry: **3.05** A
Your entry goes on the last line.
**8** A
